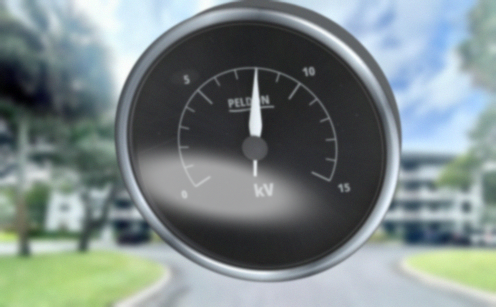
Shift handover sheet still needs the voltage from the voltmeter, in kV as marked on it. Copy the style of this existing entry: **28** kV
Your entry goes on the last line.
**8** kV
